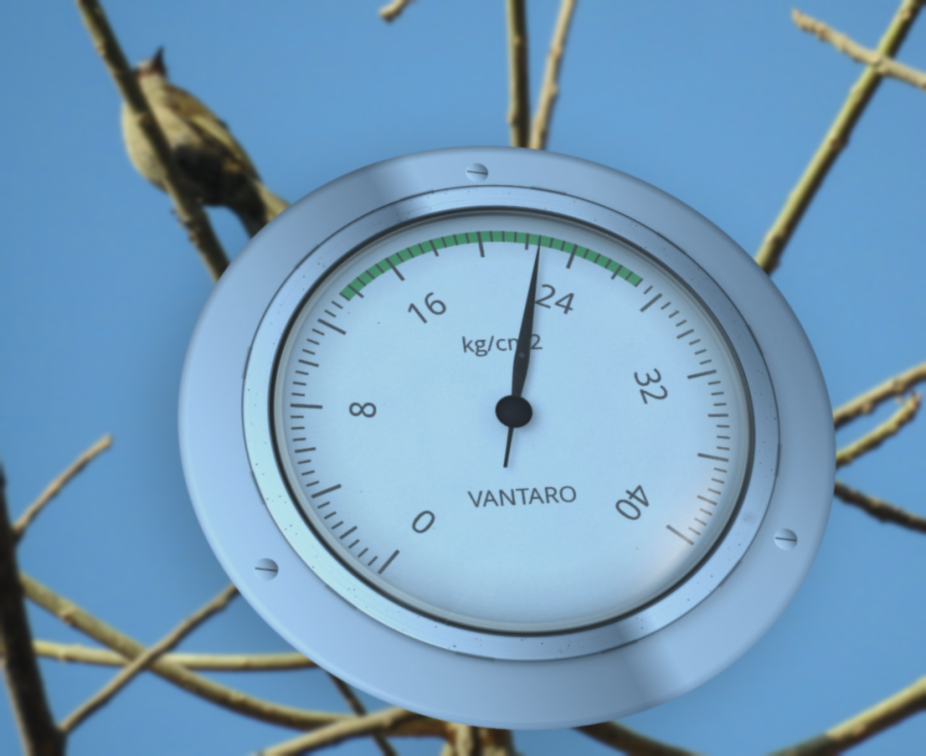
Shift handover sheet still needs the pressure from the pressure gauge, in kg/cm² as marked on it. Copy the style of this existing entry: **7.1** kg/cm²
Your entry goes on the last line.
**22.5** kg/cm²
